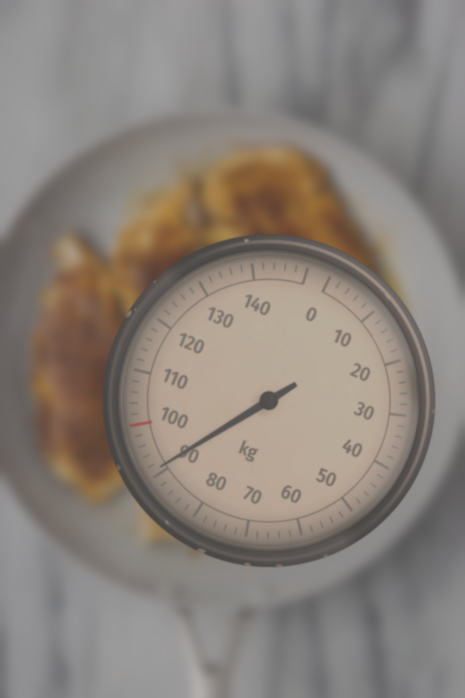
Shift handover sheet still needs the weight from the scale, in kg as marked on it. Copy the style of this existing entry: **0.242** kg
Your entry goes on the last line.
**91** kg
